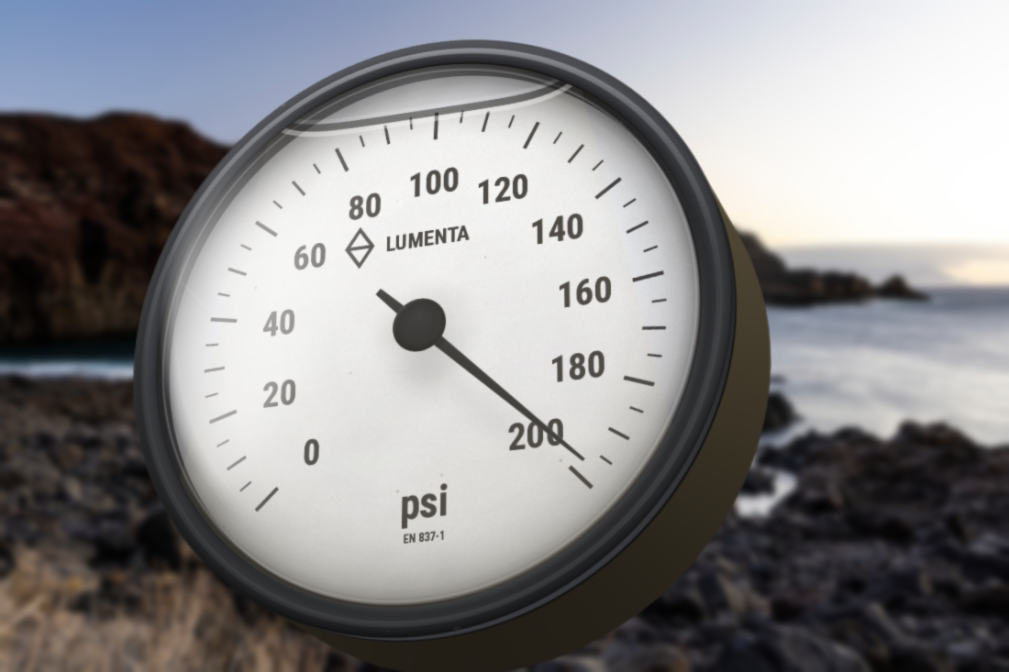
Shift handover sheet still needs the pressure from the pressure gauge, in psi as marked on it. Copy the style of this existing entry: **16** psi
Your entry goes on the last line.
**197.5** psi
